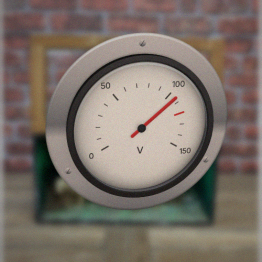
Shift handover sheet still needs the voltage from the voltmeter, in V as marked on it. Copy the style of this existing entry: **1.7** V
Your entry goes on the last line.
**105** V
